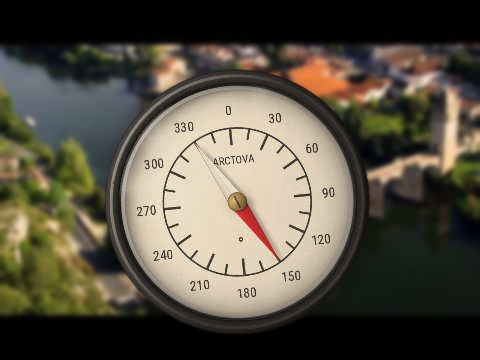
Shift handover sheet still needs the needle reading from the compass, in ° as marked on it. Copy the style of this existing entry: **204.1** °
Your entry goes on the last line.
**150** °
